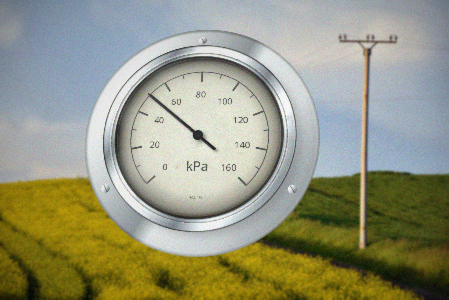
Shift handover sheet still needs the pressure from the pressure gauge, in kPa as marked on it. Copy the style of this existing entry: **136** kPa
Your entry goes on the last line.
**50** kPa
